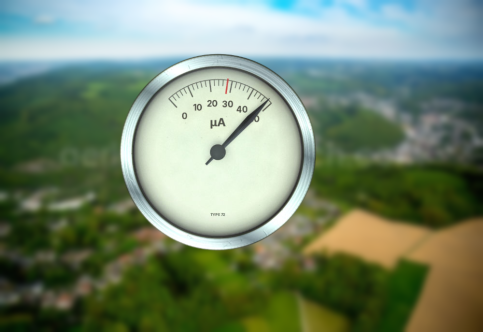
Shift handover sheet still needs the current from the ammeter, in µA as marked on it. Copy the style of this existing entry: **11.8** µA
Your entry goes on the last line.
**48** µA
